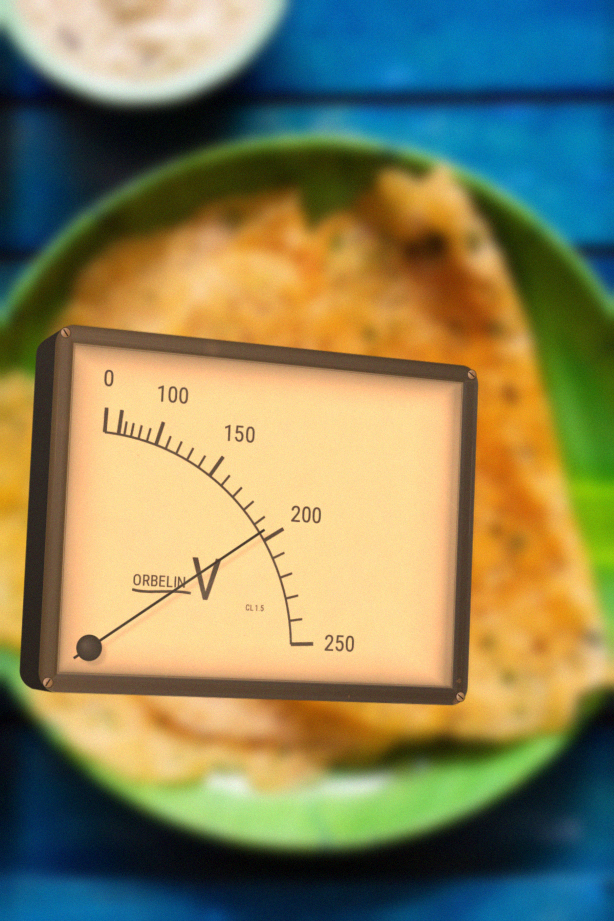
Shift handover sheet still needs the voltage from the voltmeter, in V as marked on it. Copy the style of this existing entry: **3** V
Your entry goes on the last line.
**195** V
